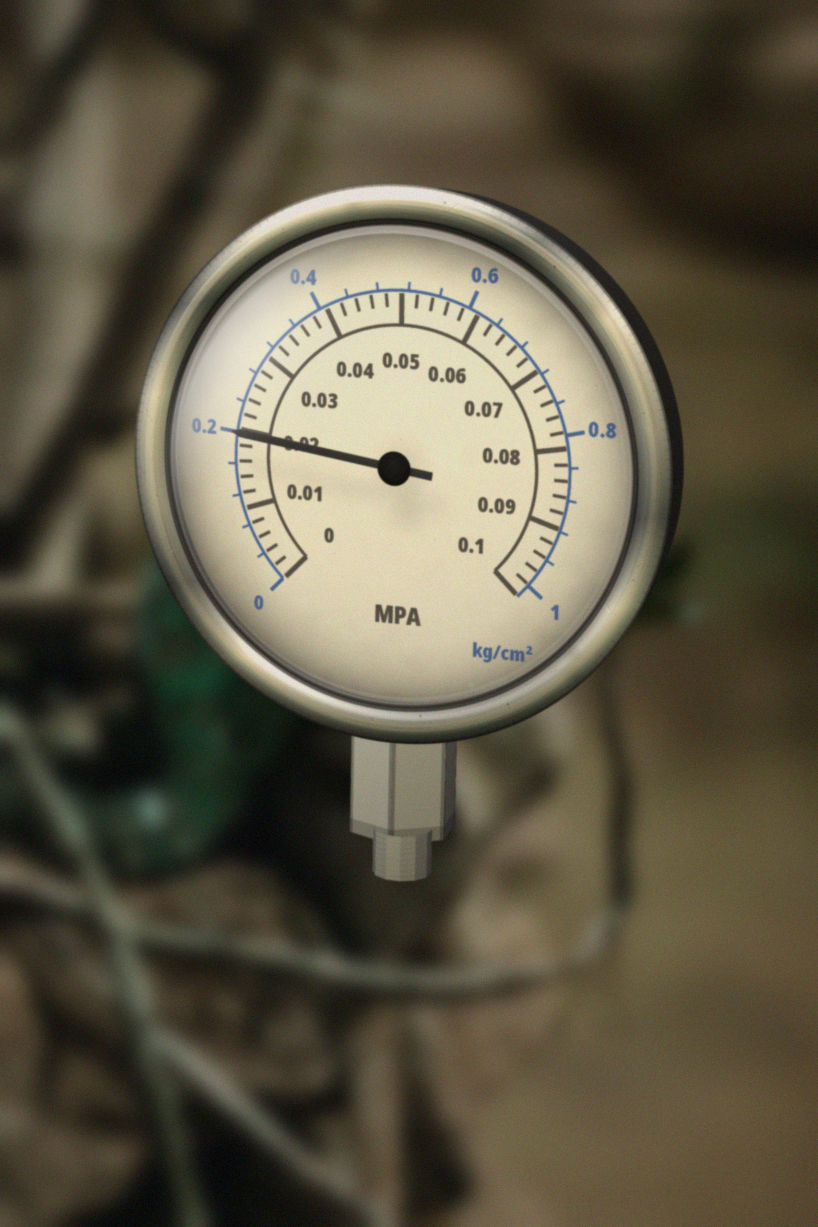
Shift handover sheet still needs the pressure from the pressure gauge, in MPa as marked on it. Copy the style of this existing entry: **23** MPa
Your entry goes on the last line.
**0.02** MPa
